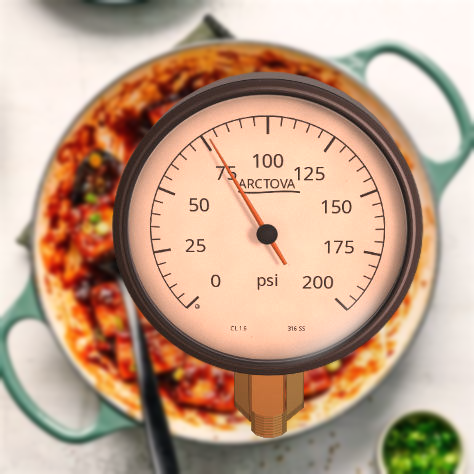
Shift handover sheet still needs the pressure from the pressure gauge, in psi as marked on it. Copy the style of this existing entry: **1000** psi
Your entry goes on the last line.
**77.5** psi
